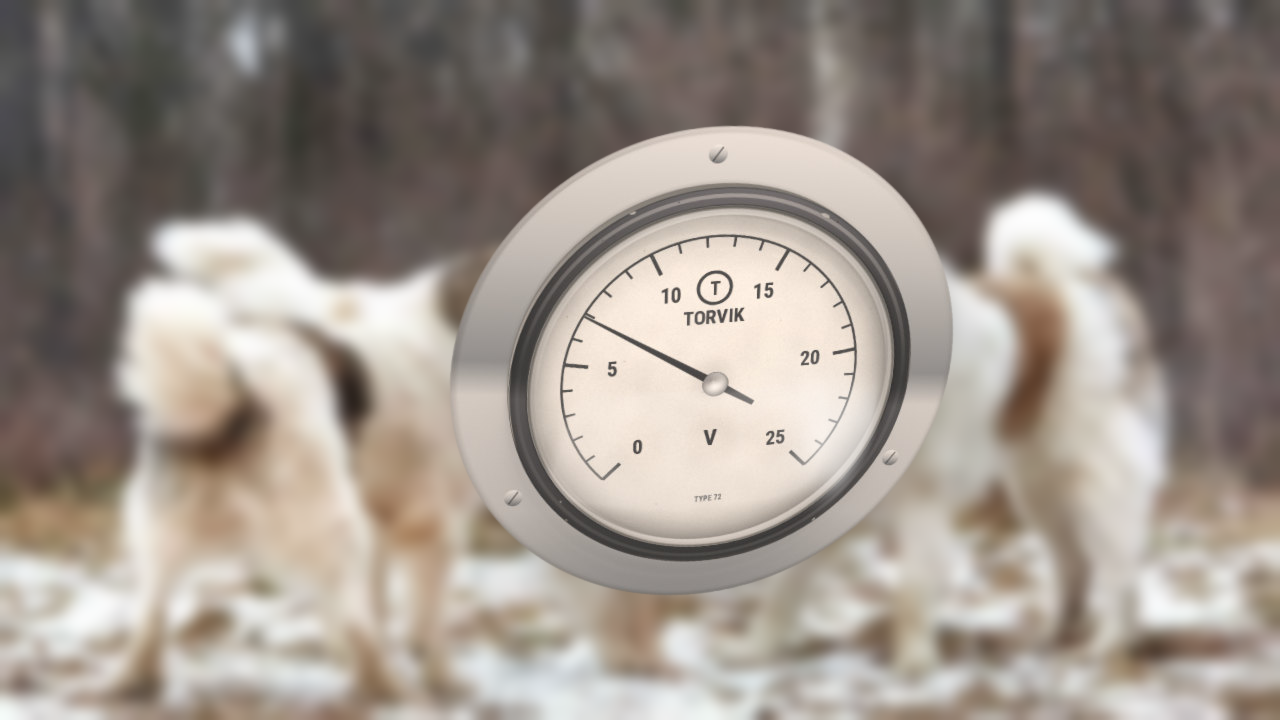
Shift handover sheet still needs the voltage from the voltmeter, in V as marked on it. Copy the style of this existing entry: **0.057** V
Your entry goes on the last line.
**7** V
